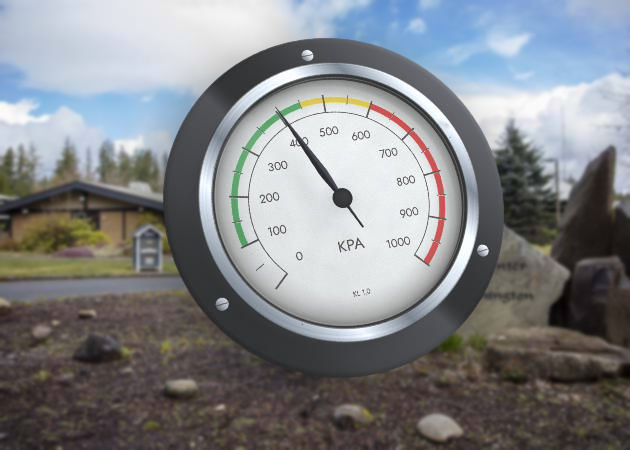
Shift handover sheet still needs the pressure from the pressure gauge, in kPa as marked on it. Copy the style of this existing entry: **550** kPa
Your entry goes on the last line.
**400** kPa
